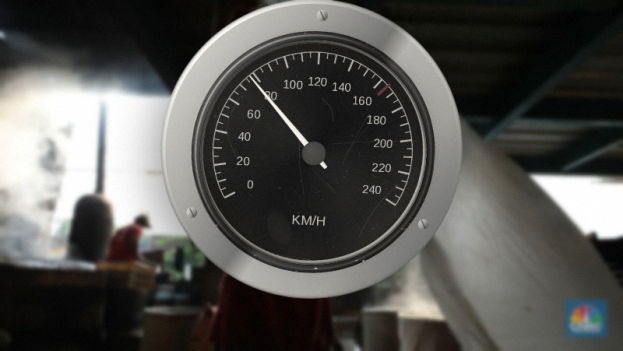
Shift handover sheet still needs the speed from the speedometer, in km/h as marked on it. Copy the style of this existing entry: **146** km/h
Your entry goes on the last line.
**77.5** km/h
